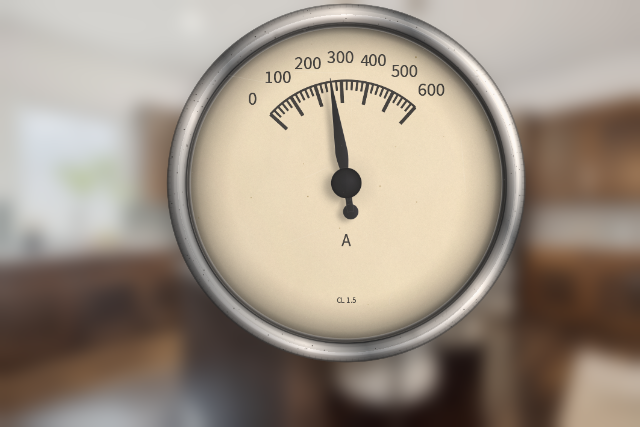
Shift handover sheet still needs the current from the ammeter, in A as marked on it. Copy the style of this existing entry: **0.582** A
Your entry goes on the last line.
**260** A
